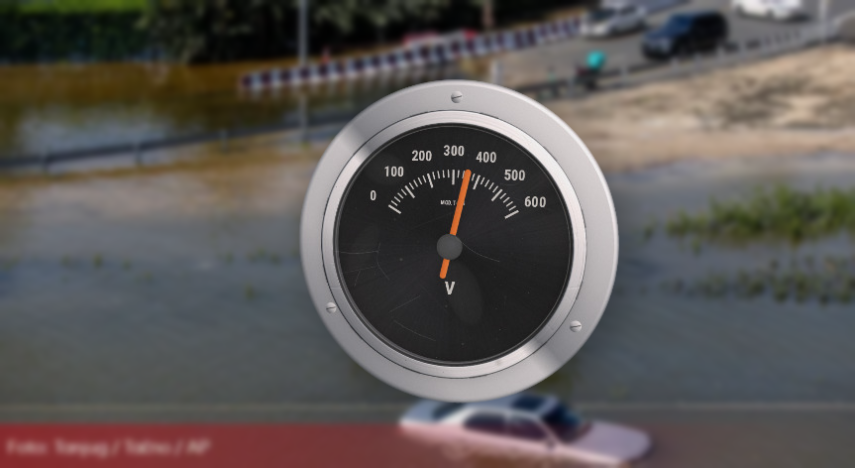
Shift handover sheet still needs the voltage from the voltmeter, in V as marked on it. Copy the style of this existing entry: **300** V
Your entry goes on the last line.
**360** V
